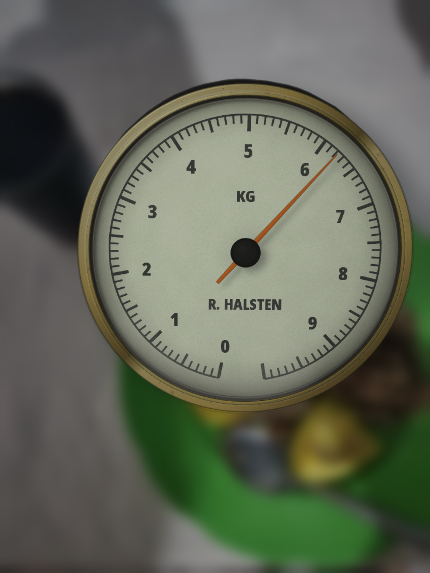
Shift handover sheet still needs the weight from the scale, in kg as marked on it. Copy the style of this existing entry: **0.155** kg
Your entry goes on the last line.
**6.2** kg
